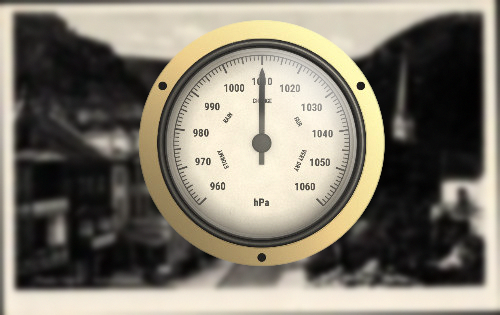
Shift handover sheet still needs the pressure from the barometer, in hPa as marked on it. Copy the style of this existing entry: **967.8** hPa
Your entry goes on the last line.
**1010** hPa
